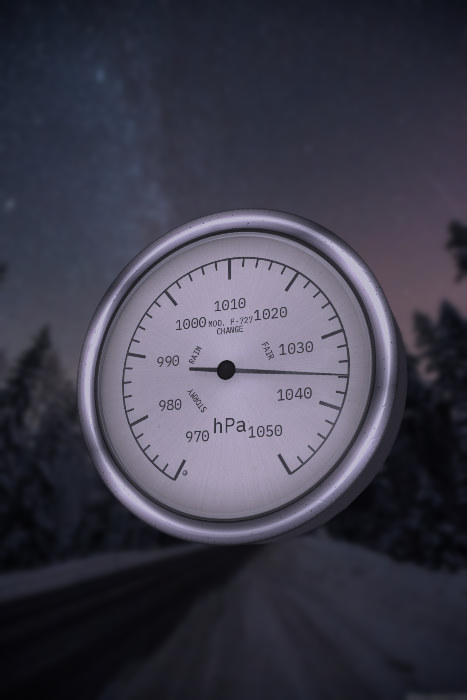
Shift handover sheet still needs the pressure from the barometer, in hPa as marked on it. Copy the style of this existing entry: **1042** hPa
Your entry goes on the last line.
**1036** hPa
